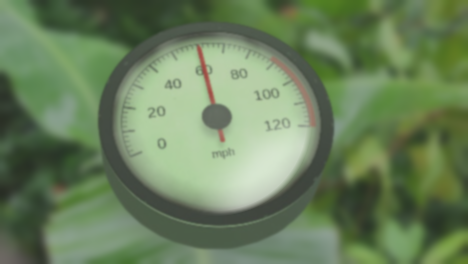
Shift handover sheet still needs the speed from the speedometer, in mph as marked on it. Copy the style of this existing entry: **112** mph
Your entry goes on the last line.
**60** mph
